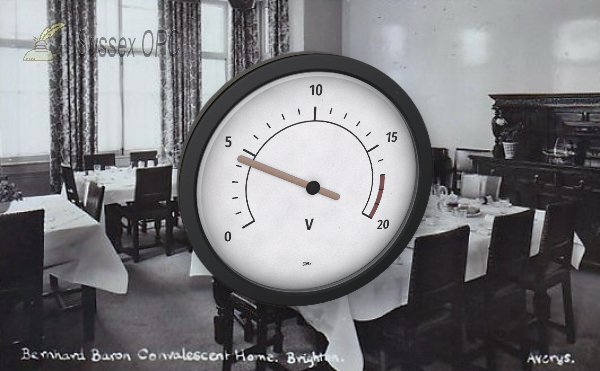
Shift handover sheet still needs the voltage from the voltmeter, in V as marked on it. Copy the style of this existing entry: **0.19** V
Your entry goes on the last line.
**4.5** V
